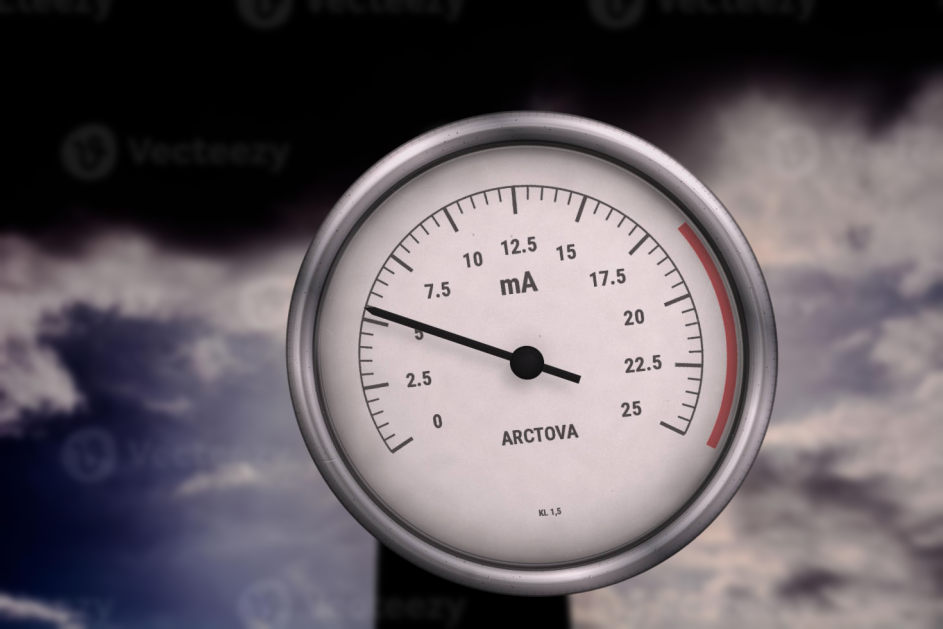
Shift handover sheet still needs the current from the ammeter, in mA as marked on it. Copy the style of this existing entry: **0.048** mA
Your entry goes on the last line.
**5.5** mA
